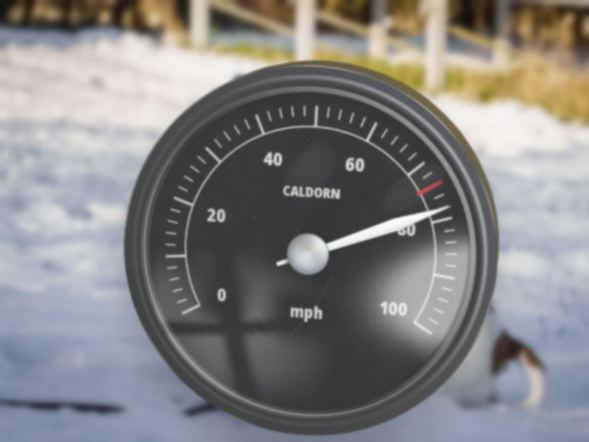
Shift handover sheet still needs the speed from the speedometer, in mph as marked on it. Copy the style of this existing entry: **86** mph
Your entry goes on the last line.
**78** mph
